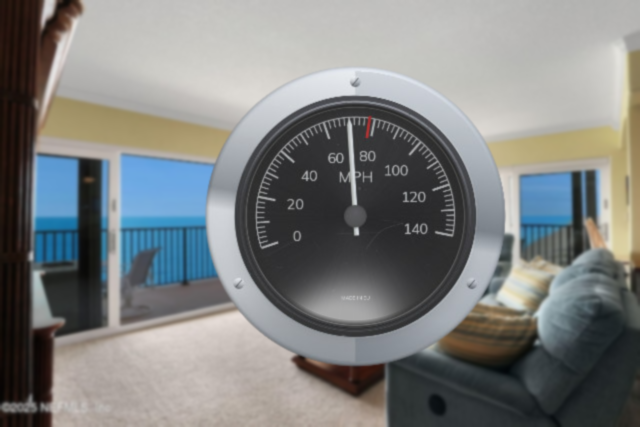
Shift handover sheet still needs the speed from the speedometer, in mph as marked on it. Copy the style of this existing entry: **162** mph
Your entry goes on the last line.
**70** mph
